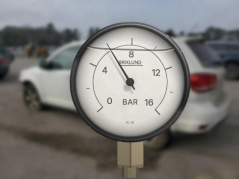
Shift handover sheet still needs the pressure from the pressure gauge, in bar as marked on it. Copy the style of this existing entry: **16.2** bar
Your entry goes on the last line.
**6** bar
